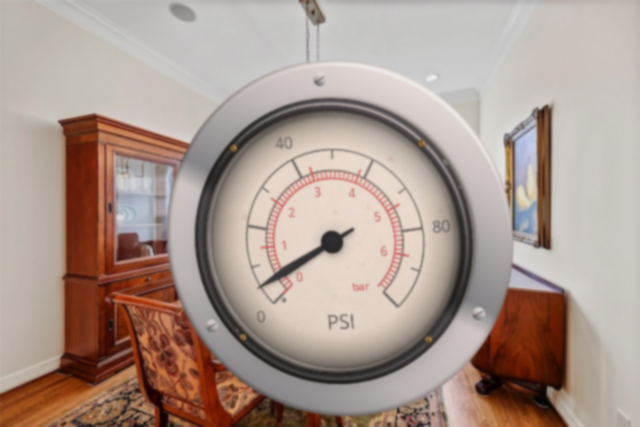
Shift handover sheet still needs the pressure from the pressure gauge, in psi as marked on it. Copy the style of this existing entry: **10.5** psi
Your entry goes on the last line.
**5** psi
